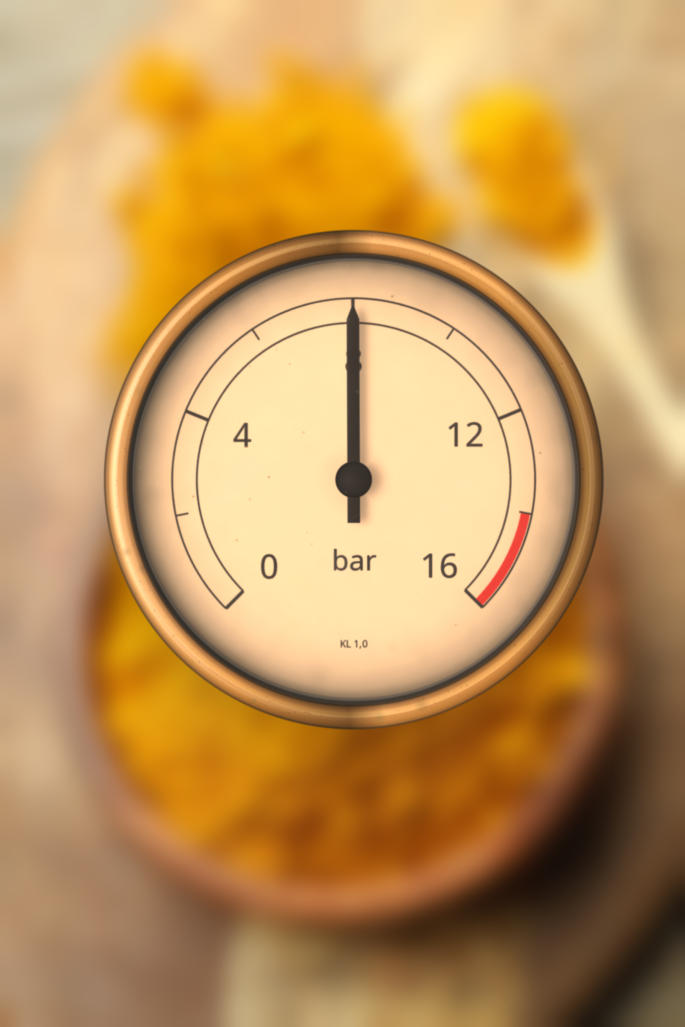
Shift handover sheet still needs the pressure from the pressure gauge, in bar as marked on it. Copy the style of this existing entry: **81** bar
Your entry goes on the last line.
**8** bar
